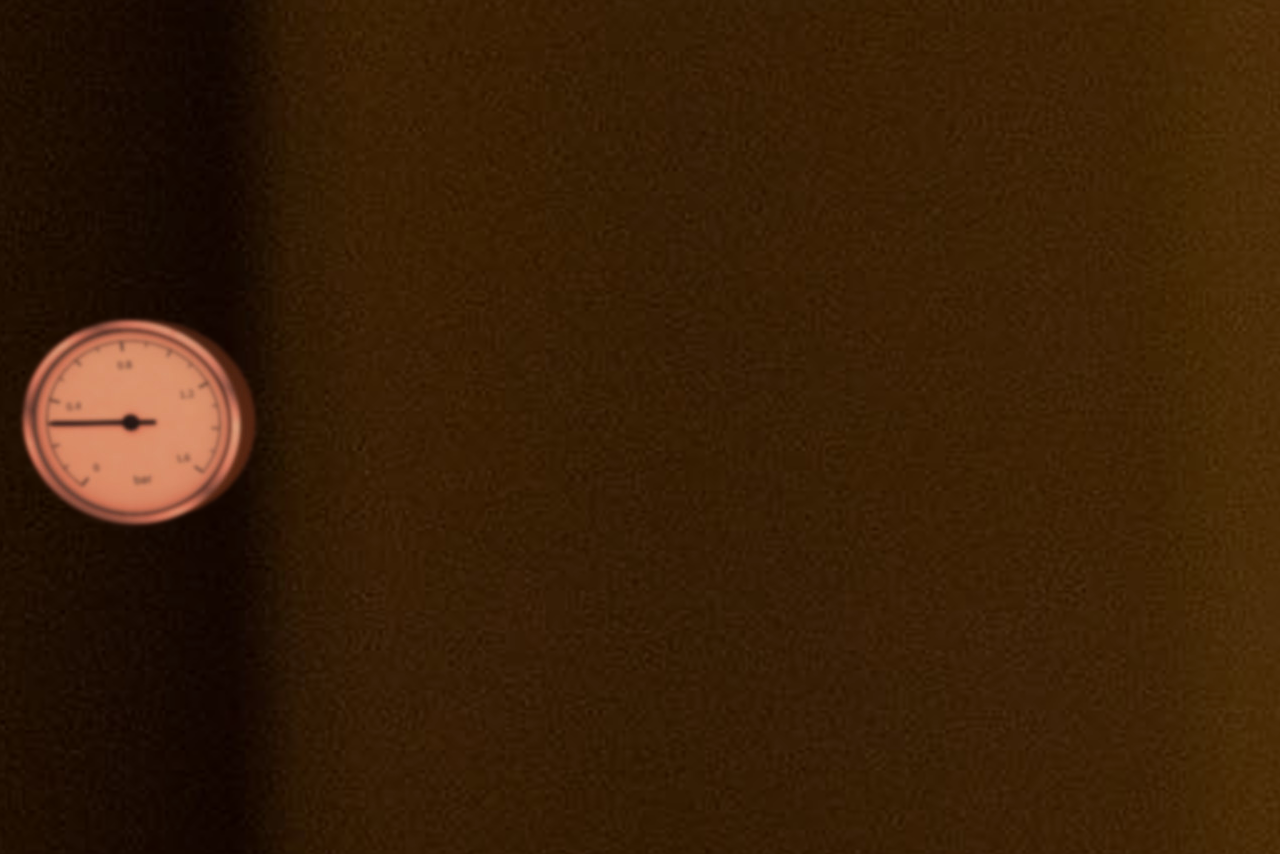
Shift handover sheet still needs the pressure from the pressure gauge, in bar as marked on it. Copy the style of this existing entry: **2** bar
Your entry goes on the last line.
**0.3** bar
